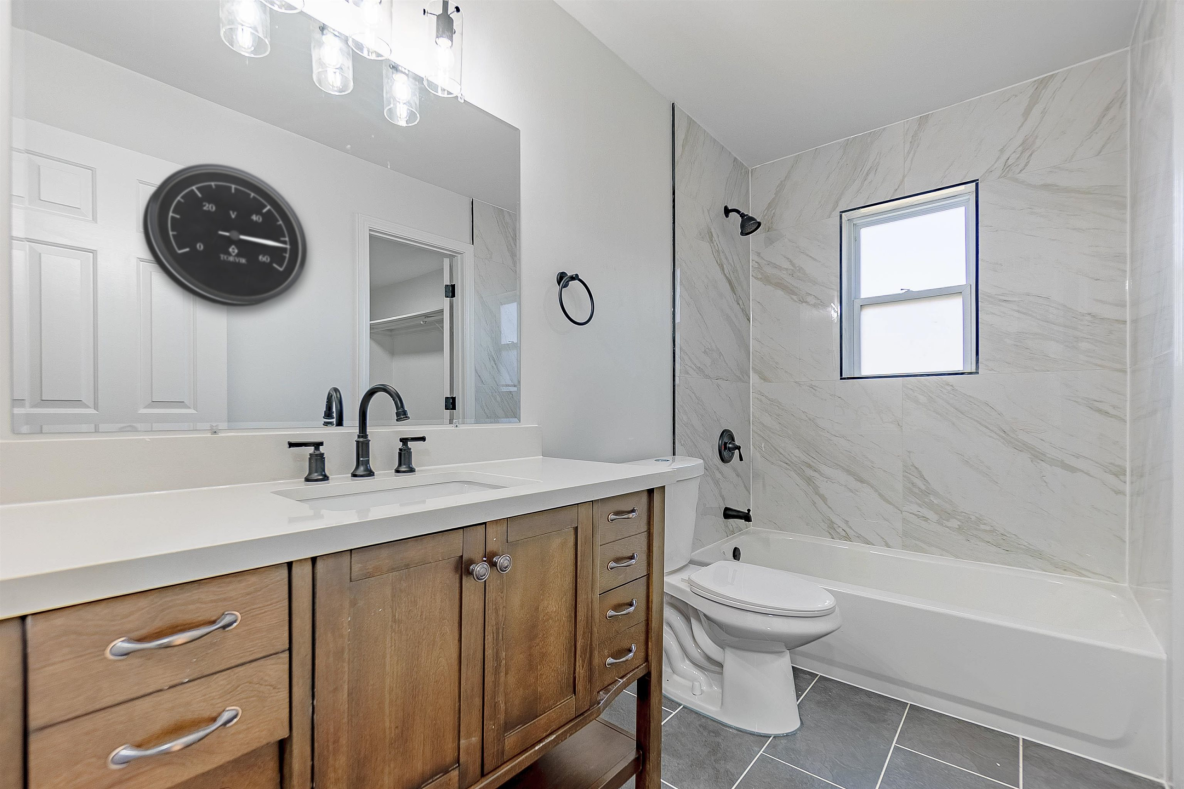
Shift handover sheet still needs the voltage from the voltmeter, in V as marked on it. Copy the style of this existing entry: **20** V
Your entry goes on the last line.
**52.5** V
